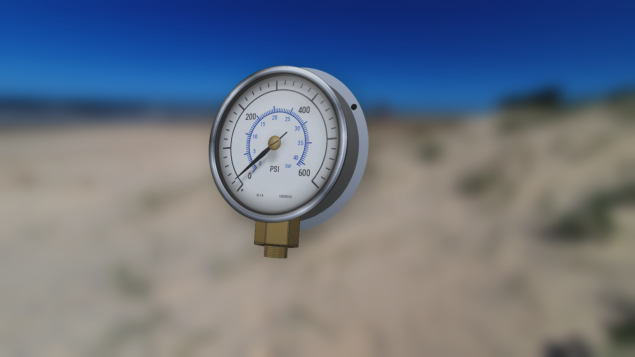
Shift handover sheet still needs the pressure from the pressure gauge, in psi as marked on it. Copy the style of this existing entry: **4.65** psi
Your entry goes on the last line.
**20** psi
